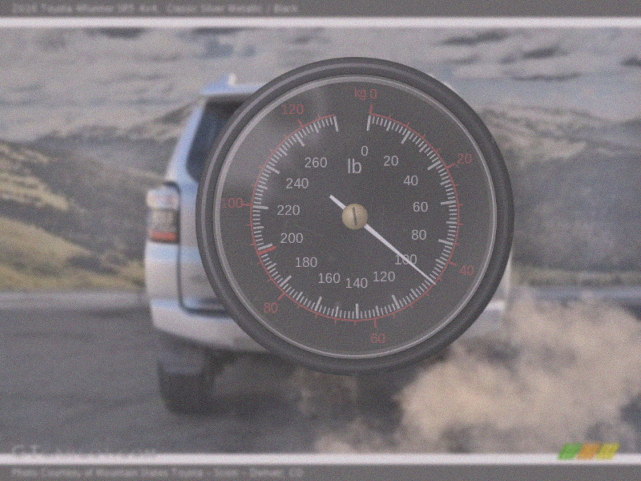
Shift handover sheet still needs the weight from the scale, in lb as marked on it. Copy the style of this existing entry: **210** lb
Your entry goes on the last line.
**100** lb
